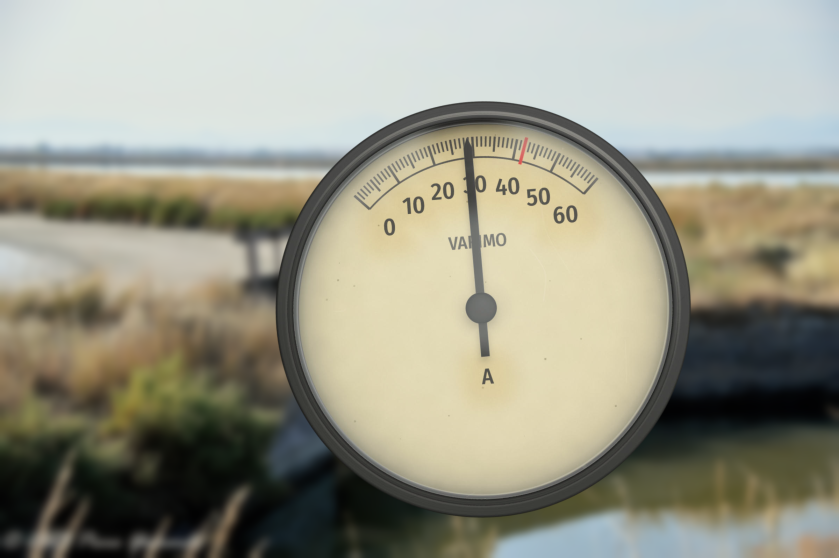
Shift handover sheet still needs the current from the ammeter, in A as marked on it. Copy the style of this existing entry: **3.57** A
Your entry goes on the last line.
**29** A
